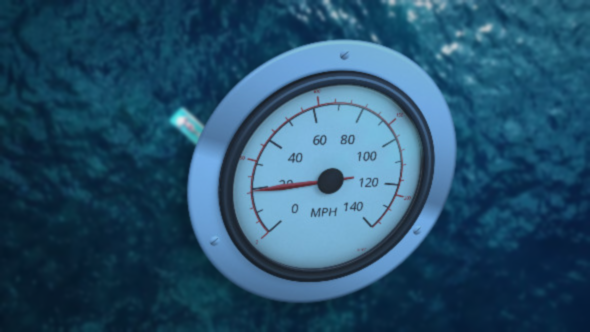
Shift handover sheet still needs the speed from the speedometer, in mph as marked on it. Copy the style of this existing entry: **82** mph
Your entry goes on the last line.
**20** mph
